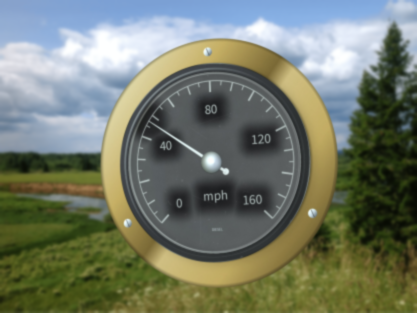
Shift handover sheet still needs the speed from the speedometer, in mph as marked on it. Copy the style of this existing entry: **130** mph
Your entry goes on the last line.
**47.5** mph
